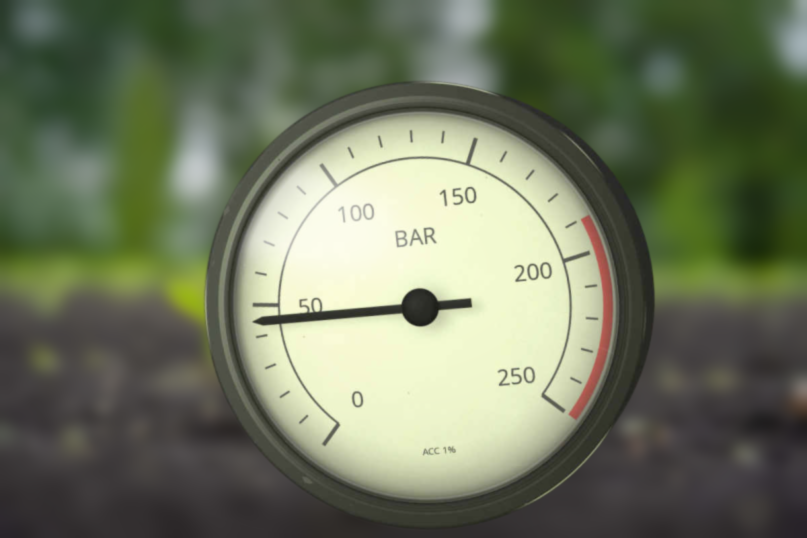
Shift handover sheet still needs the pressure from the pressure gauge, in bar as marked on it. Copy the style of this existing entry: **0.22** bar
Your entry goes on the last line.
**45** bar
